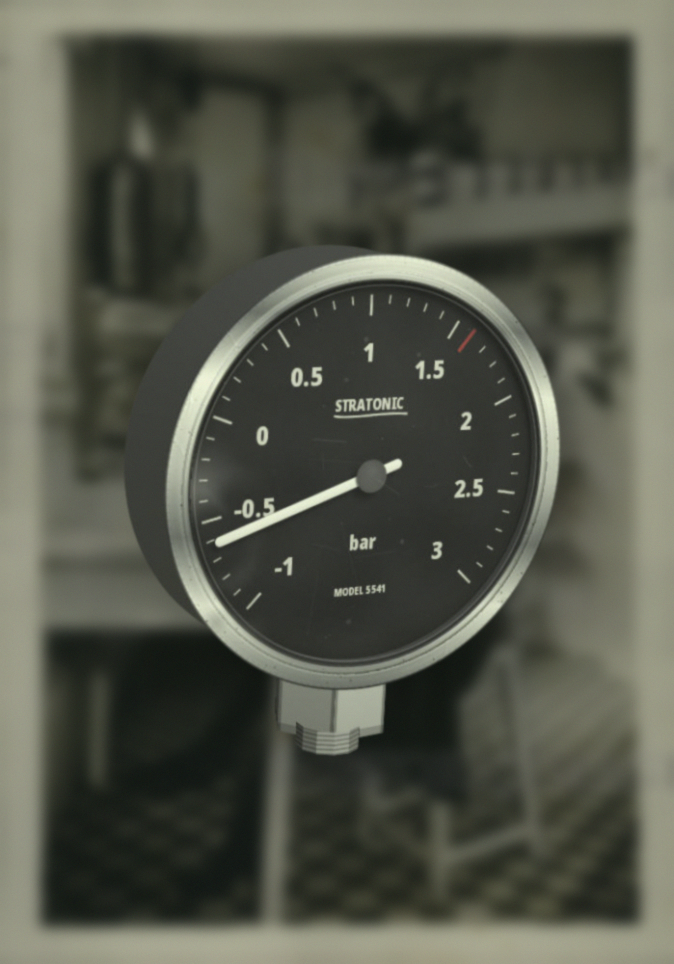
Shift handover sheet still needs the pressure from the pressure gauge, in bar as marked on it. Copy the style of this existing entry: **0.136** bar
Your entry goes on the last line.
**-0.6** bar
